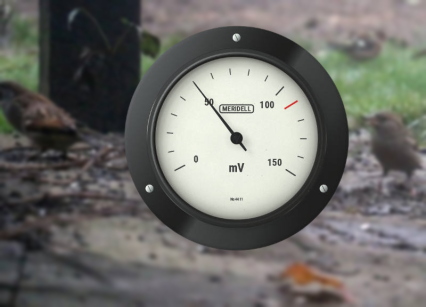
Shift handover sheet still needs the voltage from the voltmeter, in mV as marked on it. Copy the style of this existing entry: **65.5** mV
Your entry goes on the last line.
**50** mV
